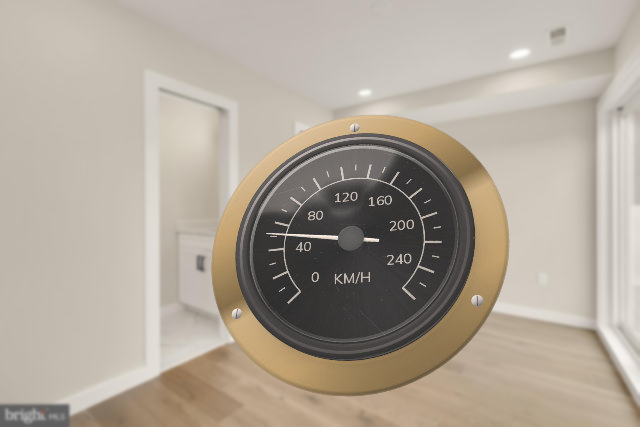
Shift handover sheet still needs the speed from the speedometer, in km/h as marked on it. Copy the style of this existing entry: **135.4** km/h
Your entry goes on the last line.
**50** km/h
